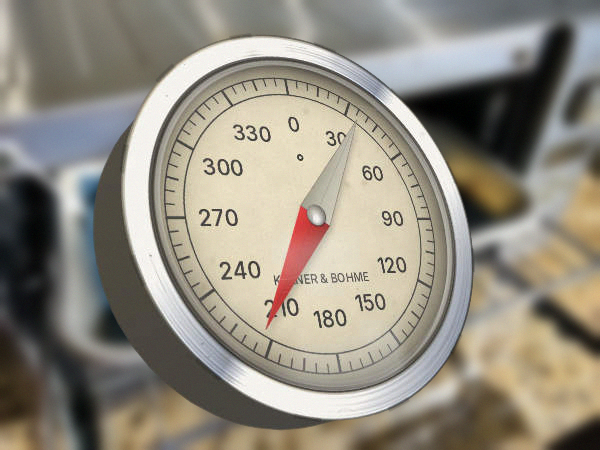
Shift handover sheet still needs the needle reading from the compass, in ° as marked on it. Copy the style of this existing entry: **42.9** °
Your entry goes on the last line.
**215** °
